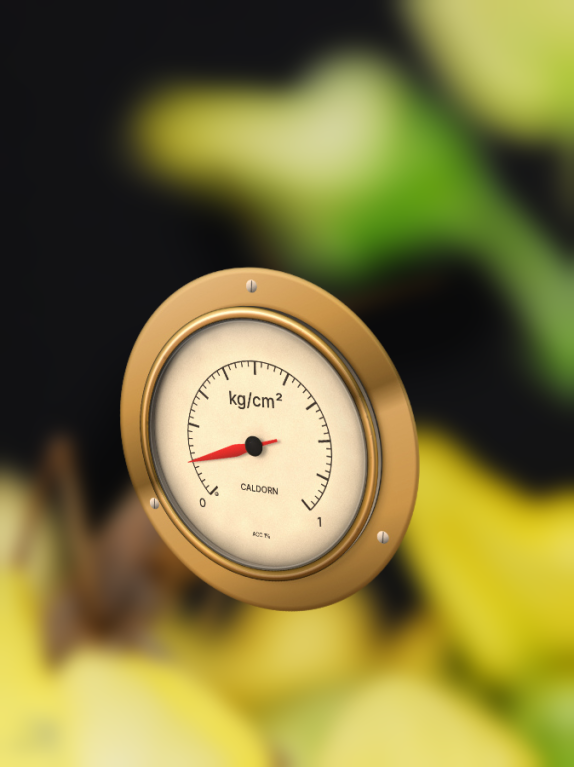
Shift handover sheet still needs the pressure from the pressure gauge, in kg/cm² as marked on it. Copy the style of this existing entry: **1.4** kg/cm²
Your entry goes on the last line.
**0.1** kg/cm²
